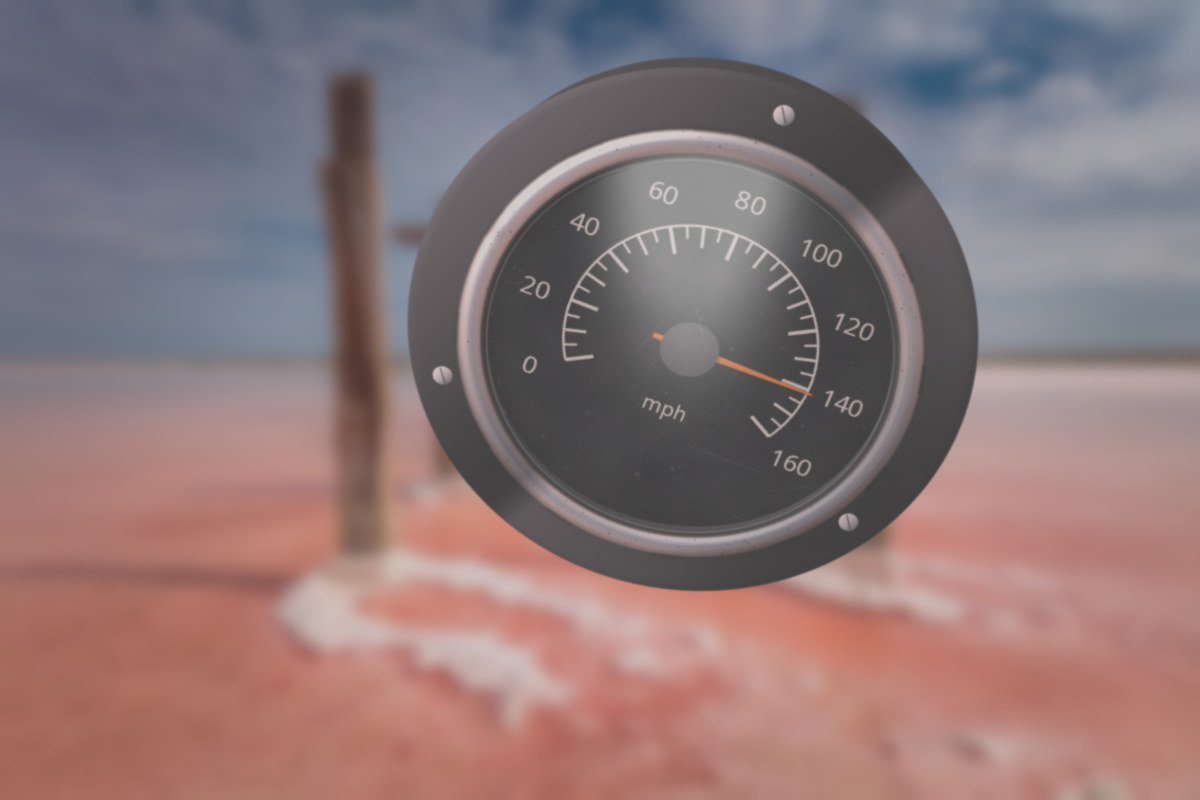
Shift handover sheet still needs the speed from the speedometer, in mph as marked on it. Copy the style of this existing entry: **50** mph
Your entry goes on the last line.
**140** mph
